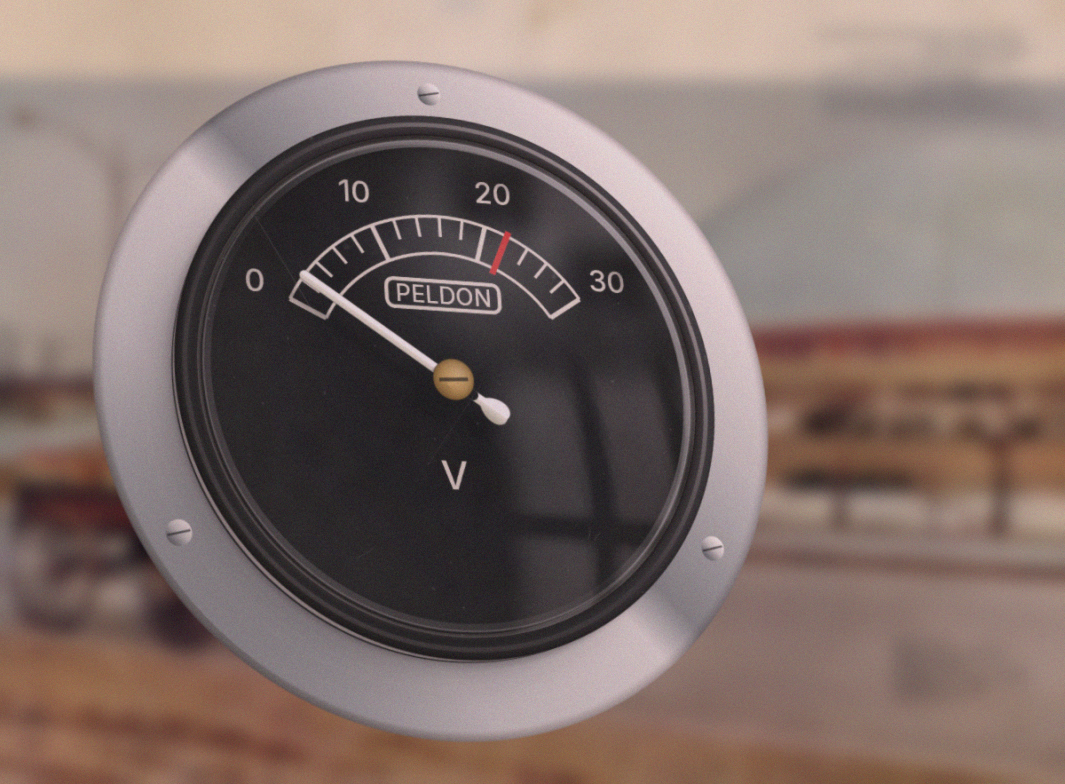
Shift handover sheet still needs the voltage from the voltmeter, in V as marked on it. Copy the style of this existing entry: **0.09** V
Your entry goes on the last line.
**2** V
